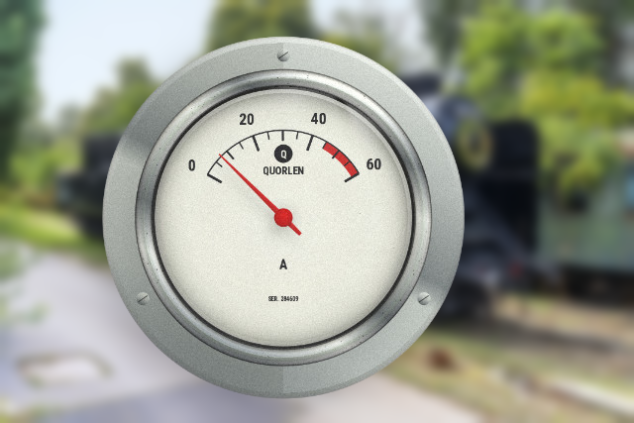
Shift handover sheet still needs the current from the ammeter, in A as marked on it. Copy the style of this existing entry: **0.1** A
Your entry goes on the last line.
**7.5** A
